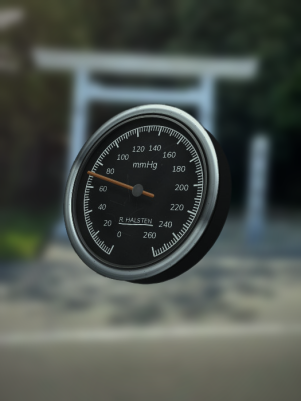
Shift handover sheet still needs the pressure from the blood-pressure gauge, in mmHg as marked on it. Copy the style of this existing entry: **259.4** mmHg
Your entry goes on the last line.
**70** mmHg
